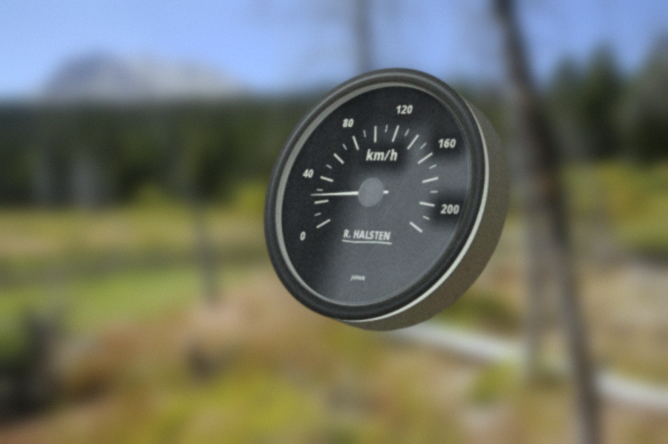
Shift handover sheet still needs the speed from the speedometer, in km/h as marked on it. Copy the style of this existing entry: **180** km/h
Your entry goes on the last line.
**25** km/h
